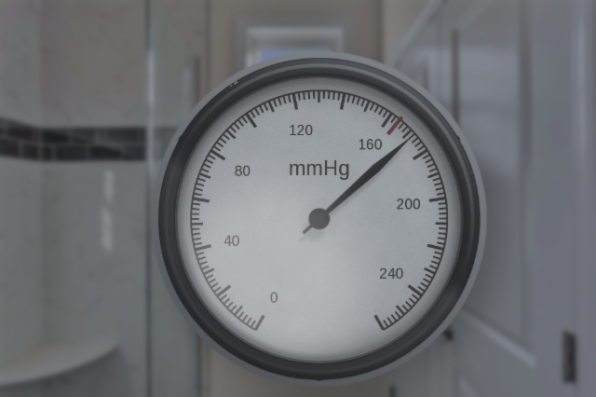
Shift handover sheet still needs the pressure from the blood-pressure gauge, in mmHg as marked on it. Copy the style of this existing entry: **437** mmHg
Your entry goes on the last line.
**172** mmHg
